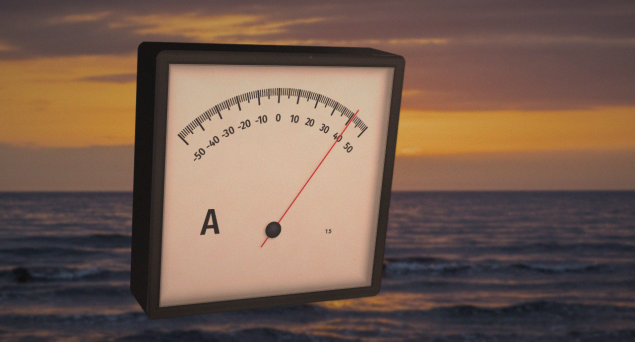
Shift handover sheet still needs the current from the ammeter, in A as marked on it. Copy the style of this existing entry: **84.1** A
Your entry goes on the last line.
**40** A
